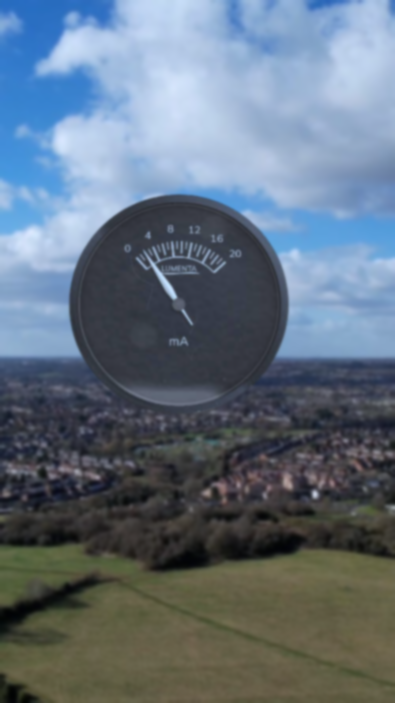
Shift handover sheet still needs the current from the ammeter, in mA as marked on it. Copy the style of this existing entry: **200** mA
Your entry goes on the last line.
**2** mA
